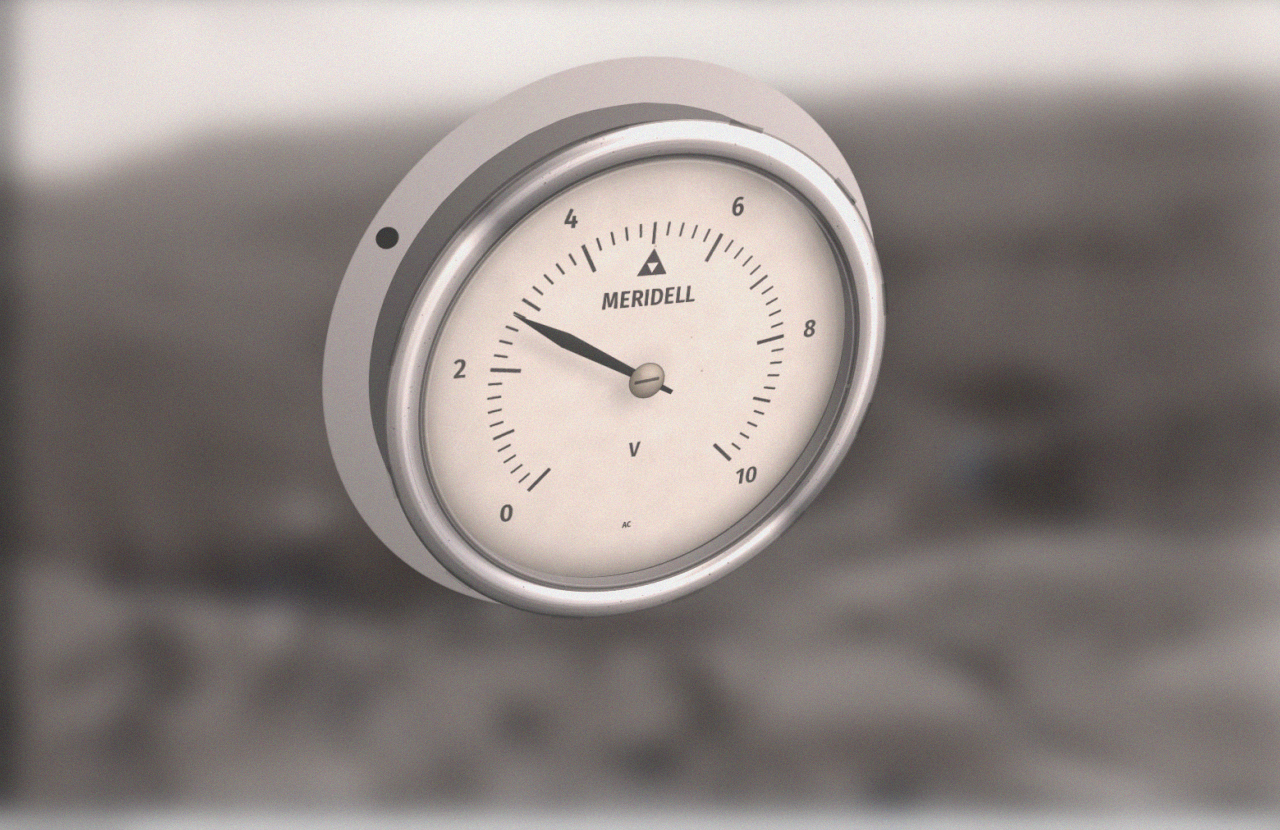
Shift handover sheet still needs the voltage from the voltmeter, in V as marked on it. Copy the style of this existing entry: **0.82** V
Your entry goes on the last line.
**2.8** V
